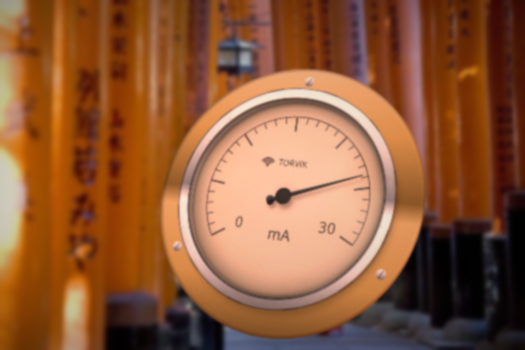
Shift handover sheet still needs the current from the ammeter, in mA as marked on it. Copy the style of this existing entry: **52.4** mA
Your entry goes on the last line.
**24** mA
